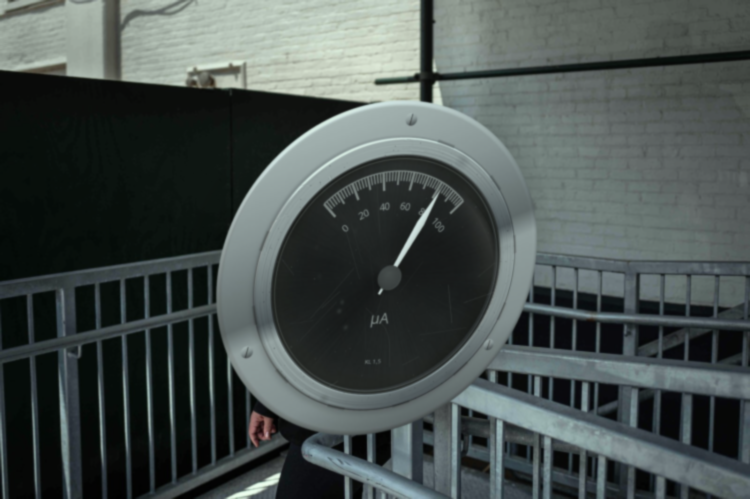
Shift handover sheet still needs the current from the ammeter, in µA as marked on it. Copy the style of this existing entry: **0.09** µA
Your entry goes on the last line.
**80** µA
